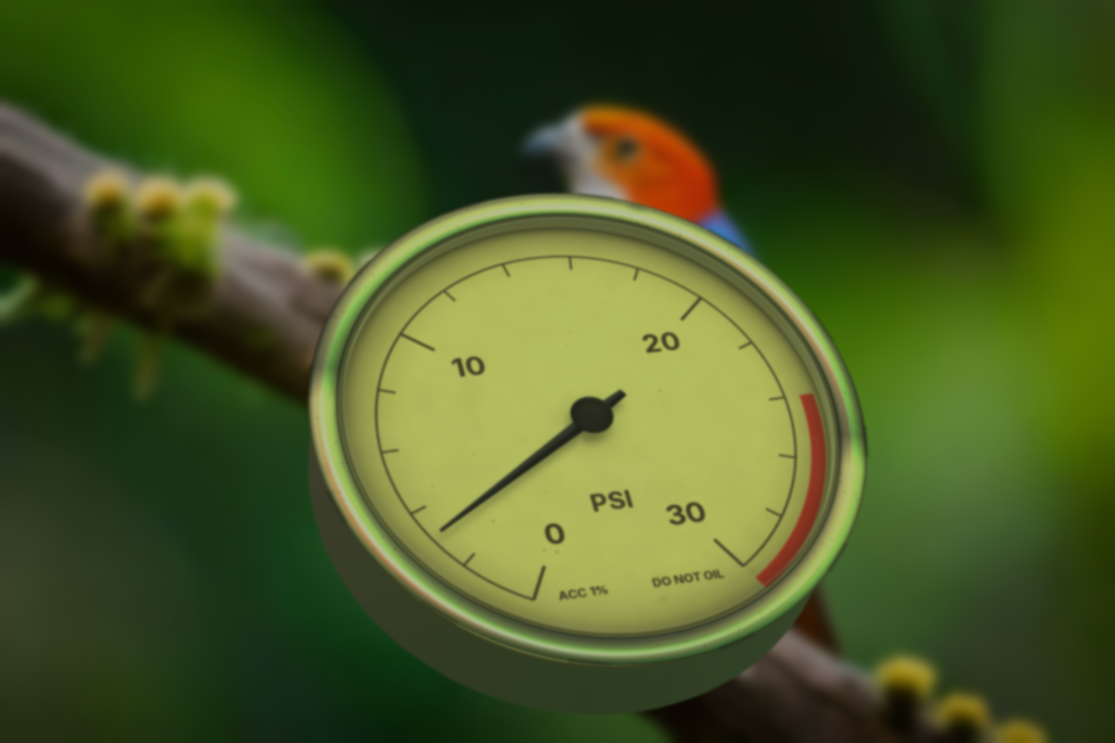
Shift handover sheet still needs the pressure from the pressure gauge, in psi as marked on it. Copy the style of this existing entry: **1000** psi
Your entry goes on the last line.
**3** psi
